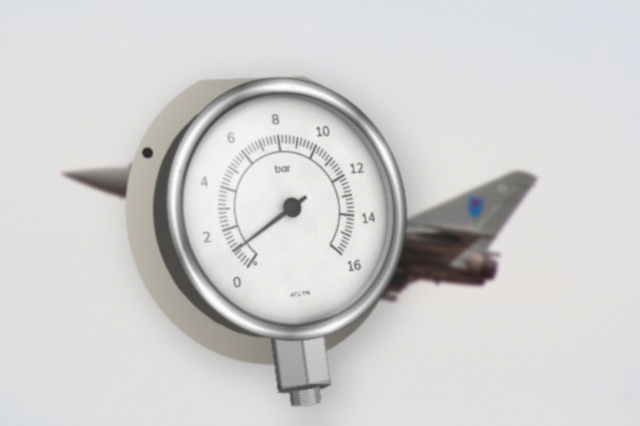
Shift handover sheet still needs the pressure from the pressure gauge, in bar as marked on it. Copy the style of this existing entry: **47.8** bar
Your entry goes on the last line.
**1** bar
